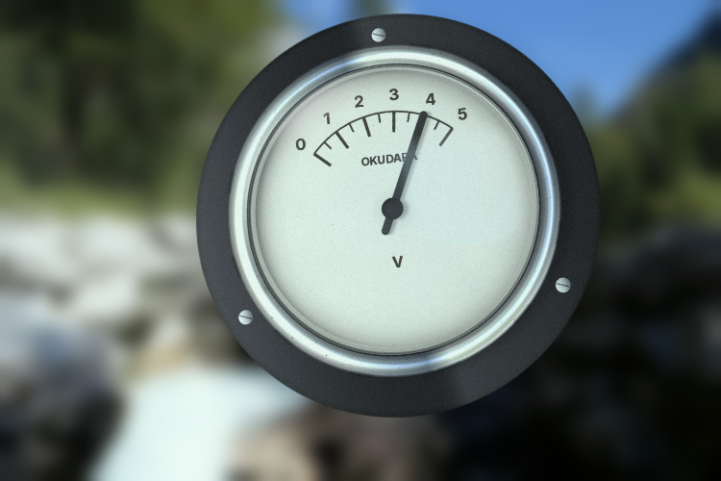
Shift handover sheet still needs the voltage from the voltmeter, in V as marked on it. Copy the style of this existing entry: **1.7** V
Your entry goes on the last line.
**4** V
